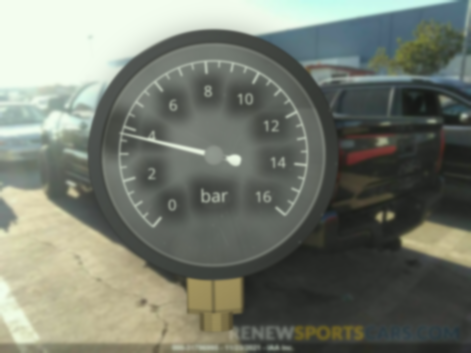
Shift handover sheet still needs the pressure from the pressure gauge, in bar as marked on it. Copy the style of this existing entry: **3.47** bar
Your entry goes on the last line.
**3.75** bar
